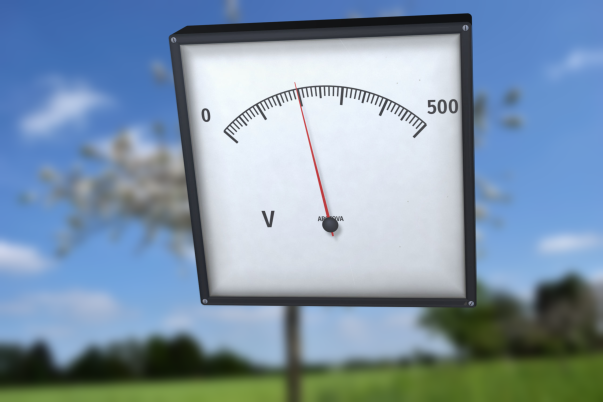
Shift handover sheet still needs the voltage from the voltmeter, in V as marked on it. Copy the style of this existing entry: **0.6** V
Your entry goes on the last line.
**200** V
